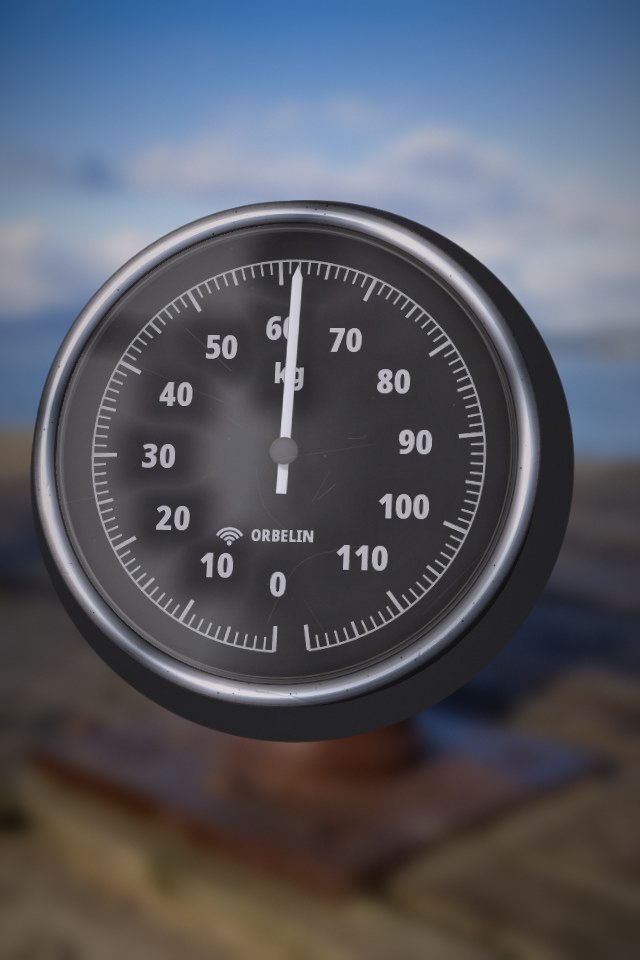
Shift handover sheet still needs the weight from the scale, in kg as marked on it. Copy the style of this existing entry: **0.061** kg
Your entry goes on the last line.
**62** kg
